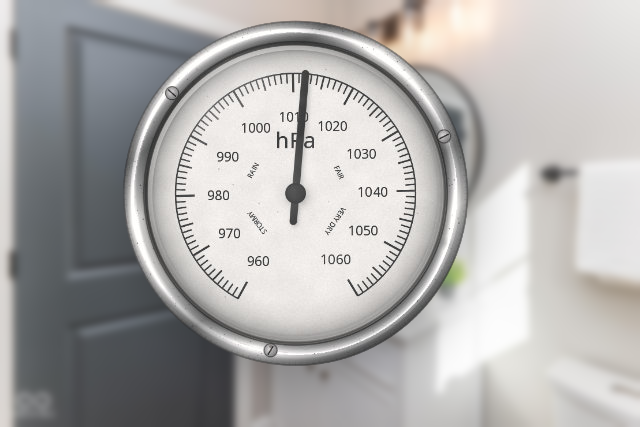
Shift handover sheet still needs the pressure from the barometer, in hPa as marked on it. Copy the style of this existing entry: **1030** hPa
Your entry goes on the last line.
**1012** hPa
